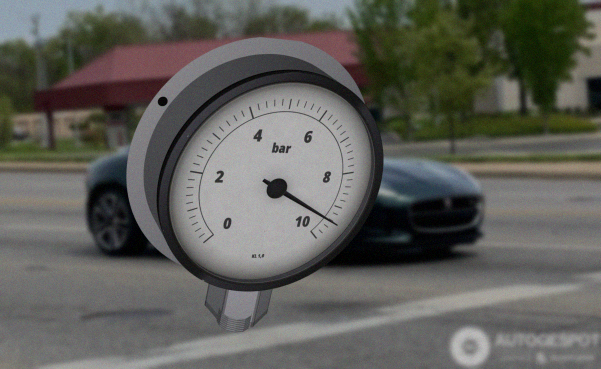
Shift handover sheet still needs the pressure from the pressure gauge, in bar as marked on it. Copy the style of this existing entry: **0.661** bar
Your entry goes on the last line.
**9.4** bar
